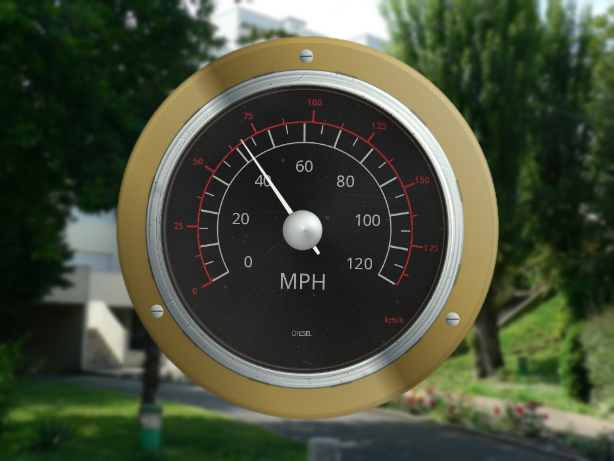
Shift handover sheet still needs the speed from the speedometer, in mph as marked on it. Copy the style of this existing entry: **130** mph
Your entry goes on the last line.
**42.5** mph
